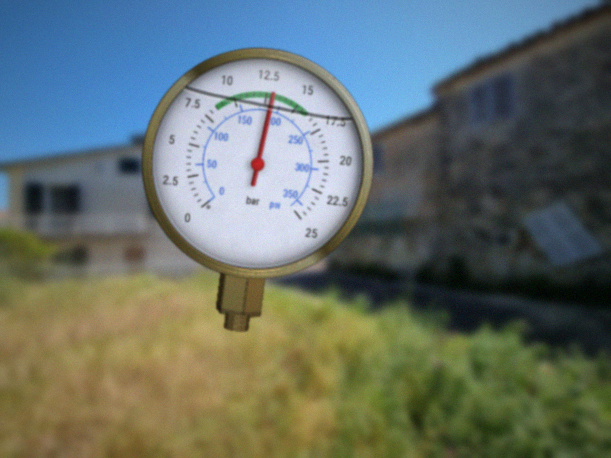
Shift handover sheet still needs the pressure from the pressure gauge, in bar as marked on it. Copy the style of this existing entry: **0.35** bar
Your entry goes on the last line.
**13** bar
